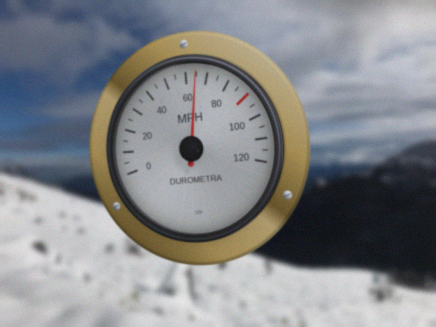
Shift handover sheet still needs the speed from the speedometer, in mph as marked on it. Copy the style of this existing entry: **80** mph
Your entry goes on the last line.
**65** mph
